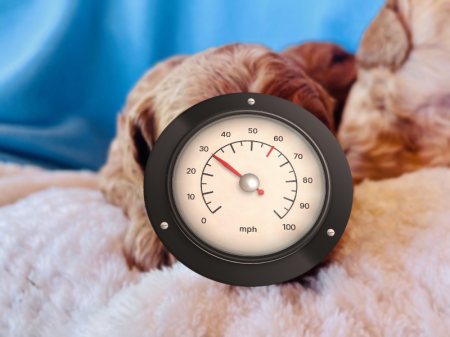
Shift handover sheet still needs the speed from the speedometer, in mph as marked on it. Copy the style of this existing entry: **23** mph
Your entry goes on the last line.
**30** mph
